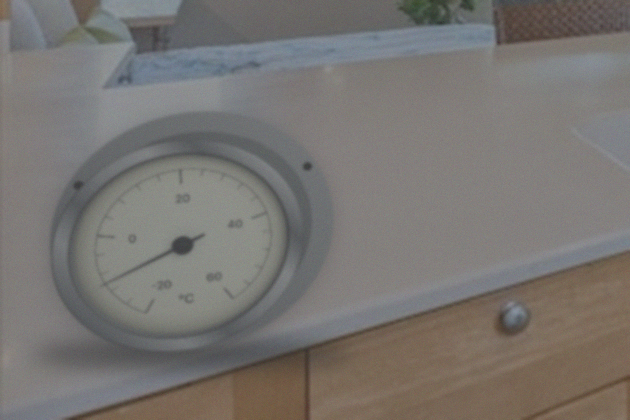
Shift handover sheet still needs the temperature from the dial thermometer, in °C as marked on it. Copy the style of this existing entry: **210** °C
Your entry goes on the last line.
**-10** °C
